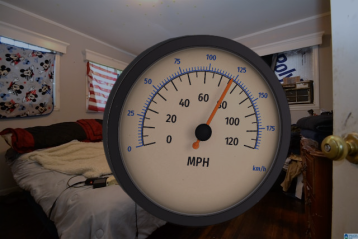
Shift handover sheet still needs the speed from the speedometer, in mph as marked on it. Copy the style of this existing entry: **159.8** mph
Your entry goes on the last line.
**75** mph
